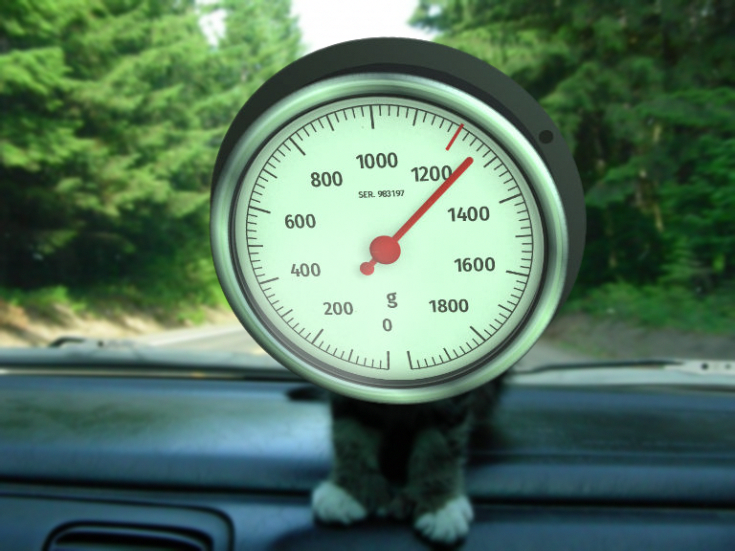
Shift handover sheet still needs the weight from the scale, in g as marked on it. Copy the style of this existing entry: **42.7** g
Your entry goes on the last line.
**1260** g
